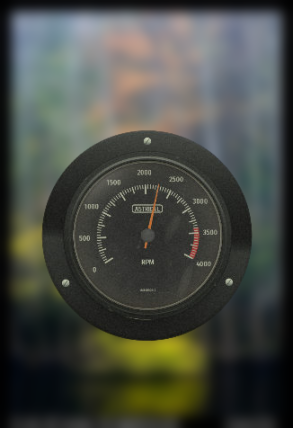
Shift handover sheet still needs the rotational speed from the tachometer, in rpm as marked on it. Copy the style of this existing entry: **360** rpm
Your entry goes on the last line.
**2250** rpm
